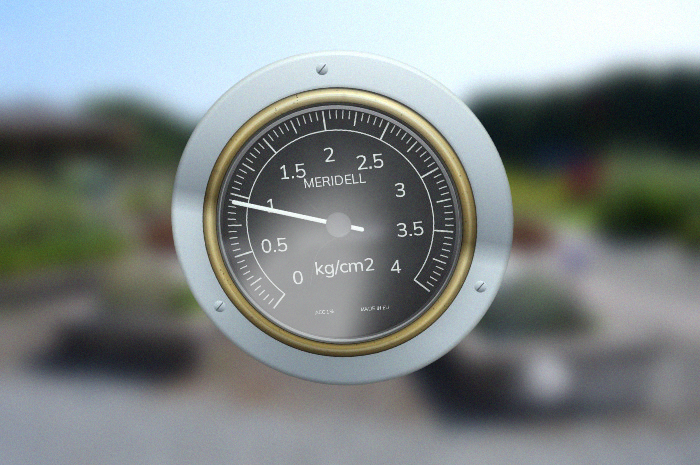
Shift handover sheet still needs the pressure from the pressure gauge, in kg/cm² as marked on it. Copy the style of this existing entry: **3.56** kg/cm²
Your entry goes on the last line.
**0.95** kg/cm²
